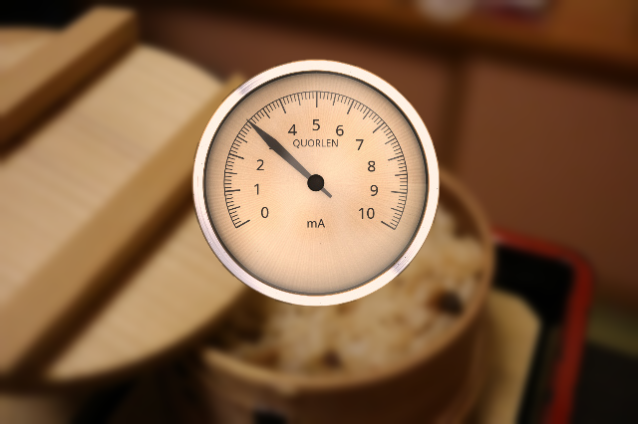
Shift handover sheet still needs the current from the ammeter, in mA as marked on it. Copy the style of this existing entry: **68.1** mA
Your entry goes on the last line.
**3** mA
